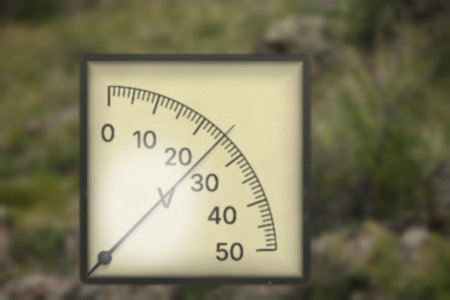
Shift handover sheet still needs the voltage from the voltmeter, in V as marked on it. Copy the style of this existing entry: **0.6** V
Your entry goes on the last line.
**25** V
